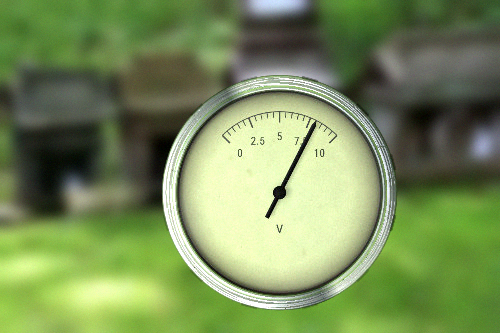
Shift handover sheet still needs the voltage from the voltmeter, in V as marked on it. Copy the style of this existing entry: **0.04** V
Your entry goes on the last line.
**8** V
